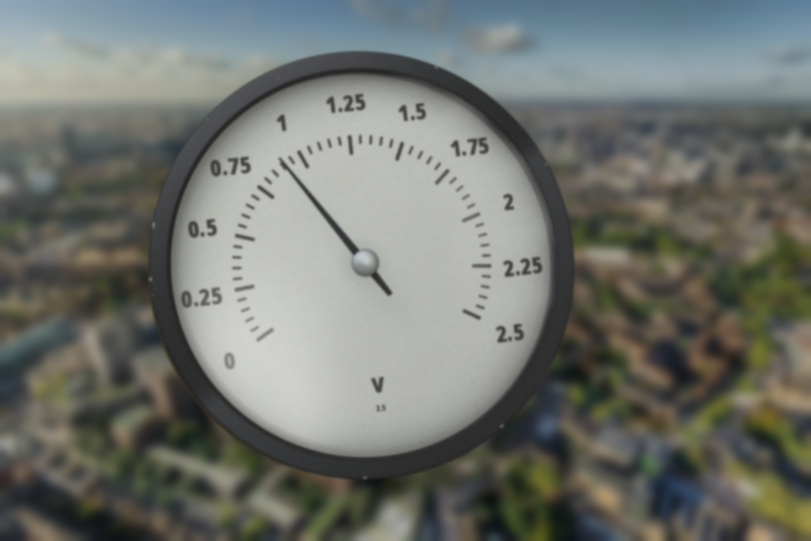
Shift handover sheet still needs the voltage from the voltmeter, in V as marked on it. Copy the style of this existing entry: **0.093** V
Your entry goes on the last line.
**0.9** V
